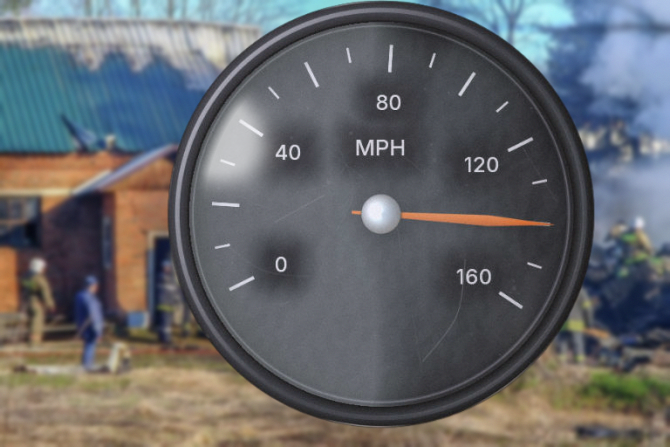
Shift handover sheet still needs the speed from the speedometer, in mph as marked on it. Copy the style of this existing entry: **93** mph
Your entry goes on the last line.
**140** mph
